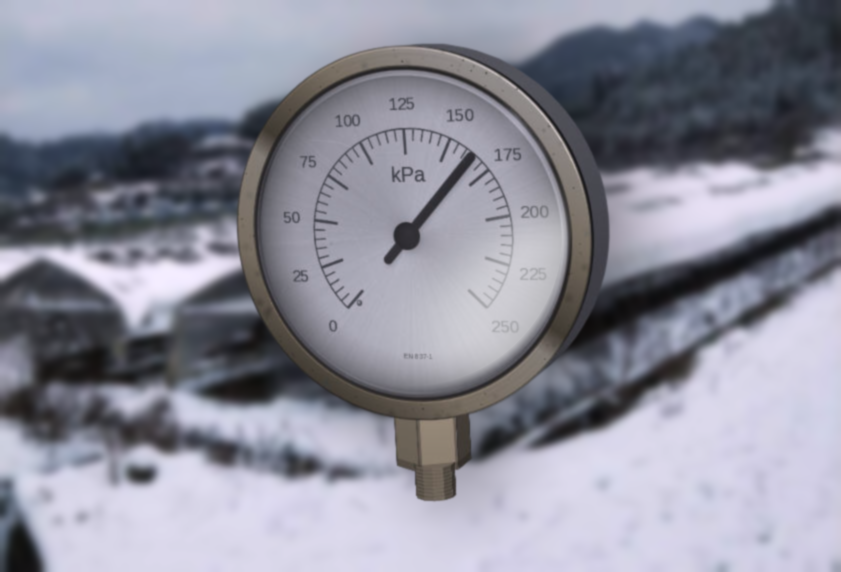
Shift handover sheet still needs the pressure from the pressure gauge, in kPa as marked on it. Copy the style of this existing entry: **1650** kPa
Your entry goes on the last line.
**165** kPa
